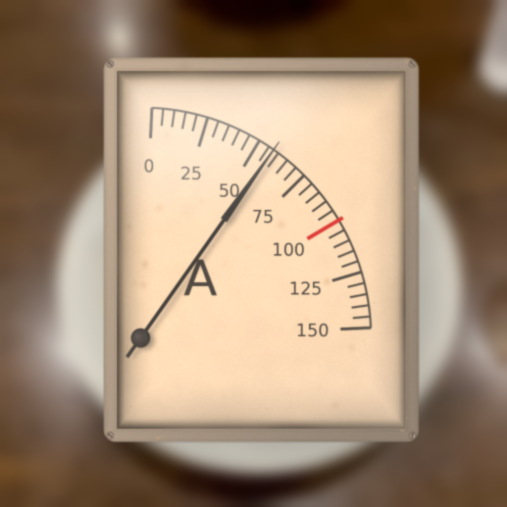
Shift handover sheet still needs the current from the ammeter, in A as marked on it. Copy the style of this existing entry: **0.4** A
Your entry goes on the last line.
**57.5** A
